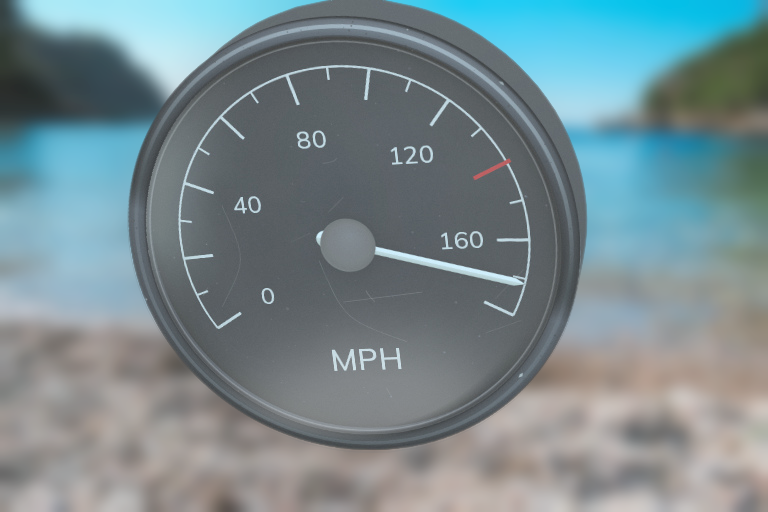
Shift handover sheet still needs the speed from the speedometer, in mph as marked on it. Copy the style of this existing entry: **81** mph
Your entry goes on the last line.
**170** mph
